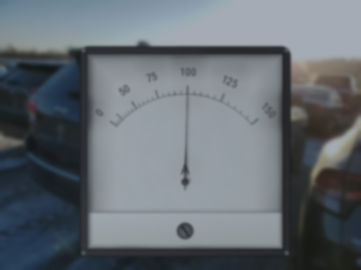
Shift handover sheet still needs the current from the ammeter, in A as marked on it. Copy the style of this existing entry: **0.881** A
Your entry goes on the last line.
**100** A
